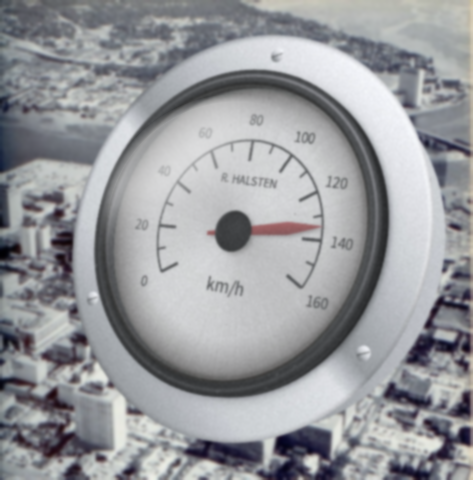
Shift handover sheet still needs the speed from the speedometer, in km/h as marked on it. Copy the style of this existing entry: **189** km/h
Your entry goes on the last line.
**135** km/h
